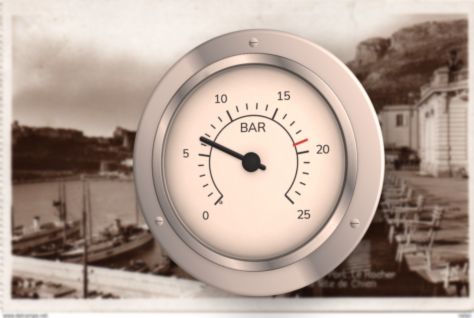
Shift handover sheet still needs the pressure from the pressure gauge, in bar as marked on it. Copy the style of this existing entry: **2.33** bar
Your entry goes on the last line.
**6.5** bar
